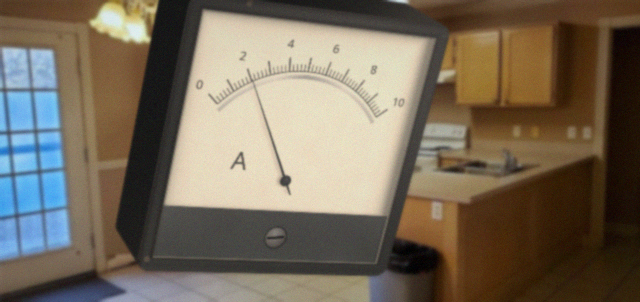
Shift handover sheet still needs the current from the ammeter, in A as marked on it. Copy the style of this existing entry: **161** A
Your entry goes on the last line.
**2** A
